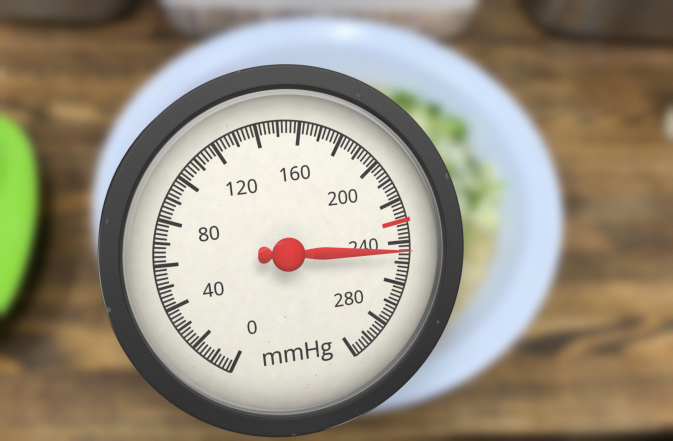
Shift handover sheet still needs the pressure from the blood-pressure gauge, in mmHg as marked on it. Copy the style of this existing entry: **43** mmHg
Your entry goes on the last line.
**244** mmHg
